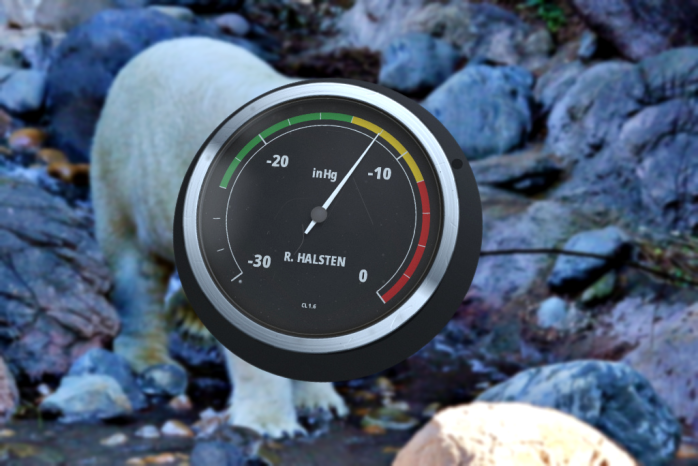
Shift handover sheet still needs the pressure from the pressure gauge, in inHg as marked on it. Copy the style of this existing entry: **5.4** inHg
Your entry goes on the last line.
**-12** inHg
